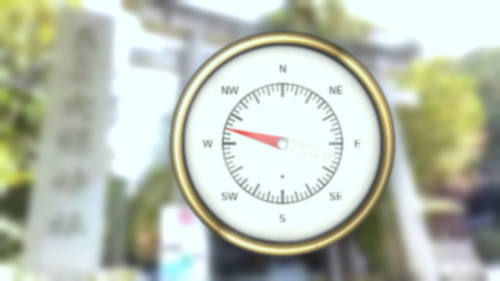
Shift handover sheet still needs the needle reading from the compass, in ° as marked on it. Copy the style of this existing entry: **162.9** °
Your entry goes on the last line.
**285** °
